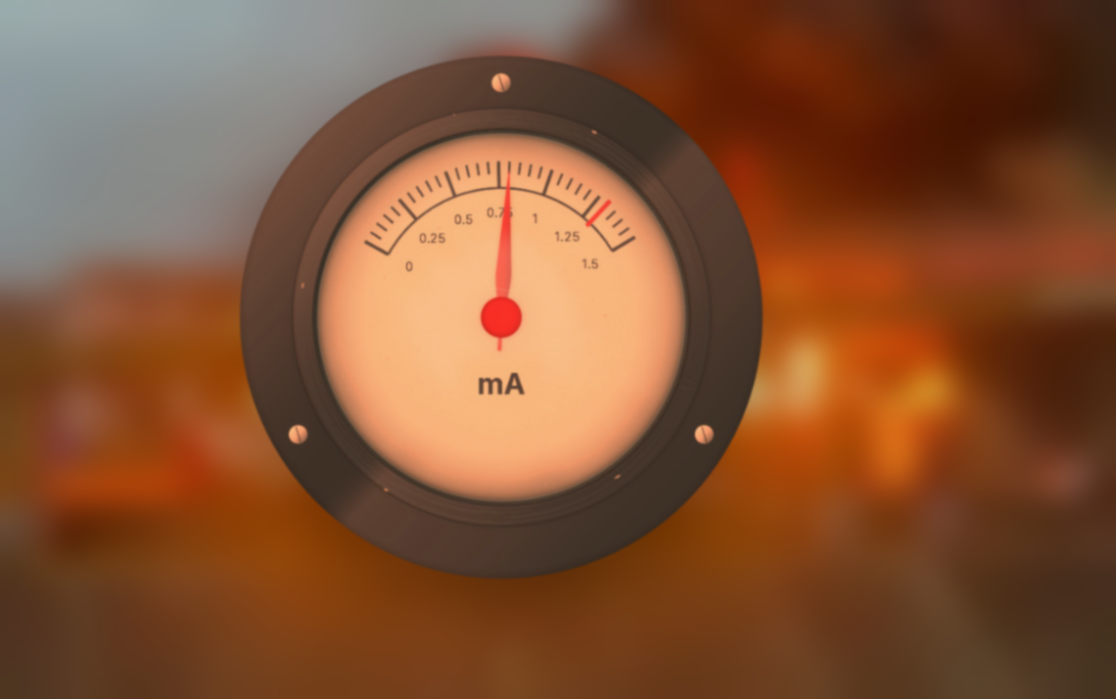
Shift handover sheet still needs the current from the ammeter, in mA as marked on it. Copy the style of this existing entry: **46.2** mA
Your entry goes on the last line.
**0.8** mA
